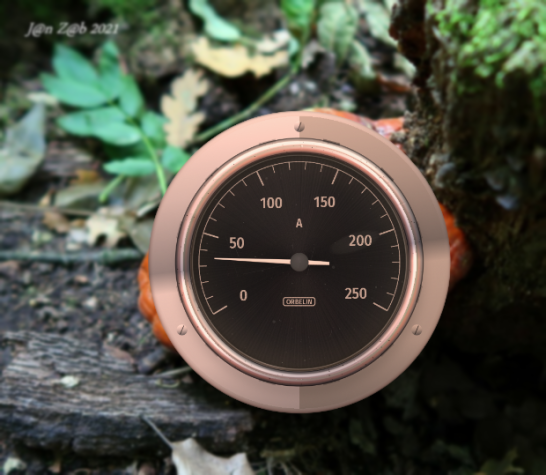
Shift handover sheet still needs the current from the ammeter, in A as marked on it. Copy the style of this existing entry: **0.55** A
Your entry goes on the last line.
**35** A
